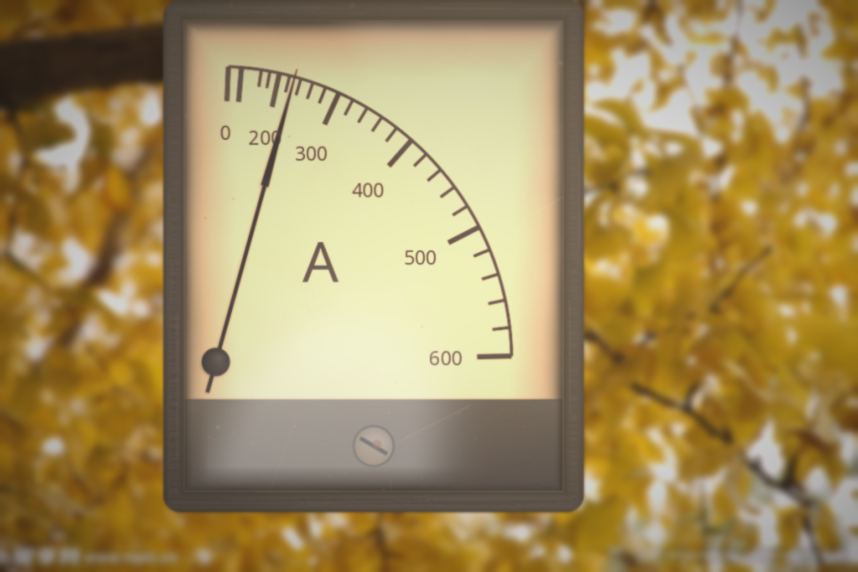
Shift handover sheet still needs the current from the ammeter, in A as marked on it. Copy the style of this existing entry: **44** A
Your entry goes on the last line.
**230** A
